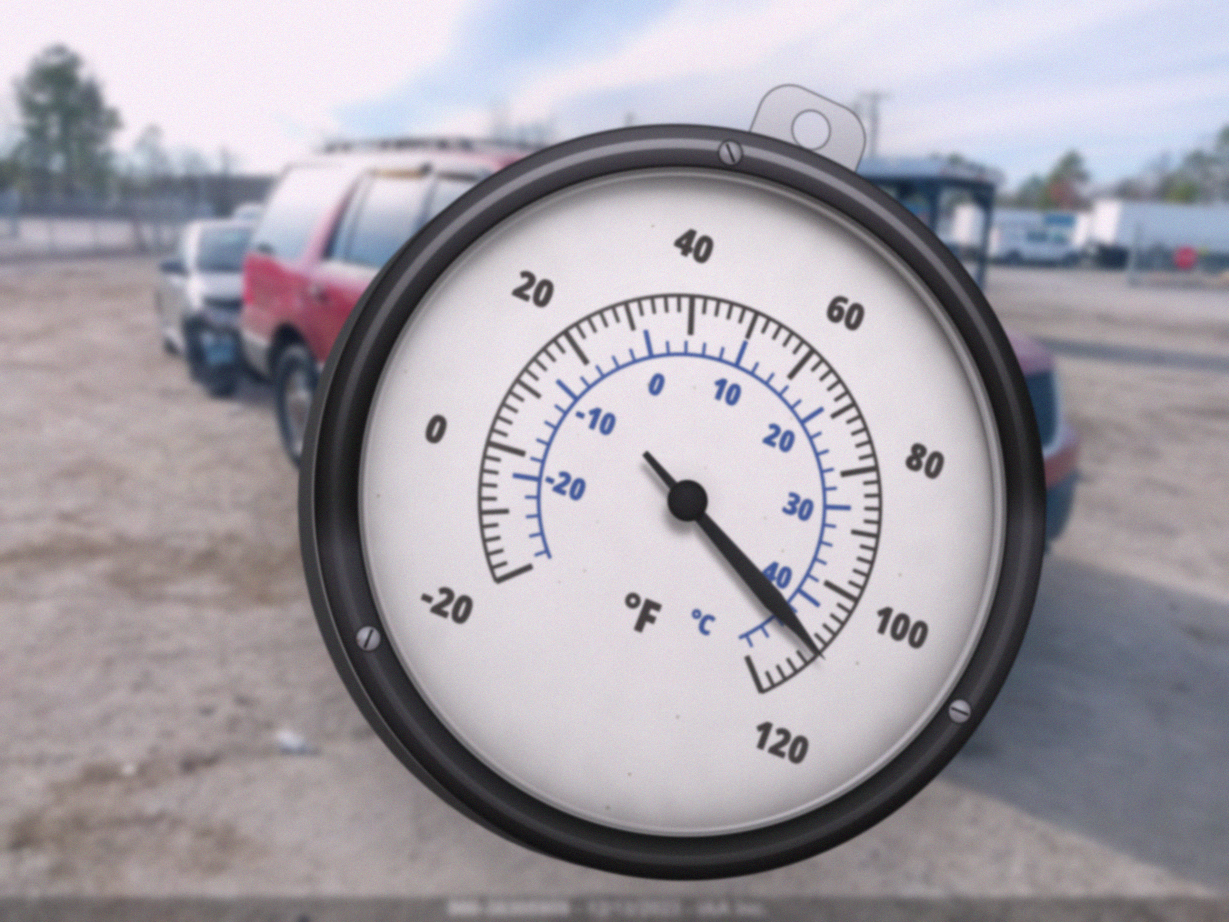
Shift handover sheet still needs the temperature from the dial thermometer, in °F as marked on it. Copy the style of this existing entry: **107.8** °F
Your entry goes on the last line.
**110** °F
